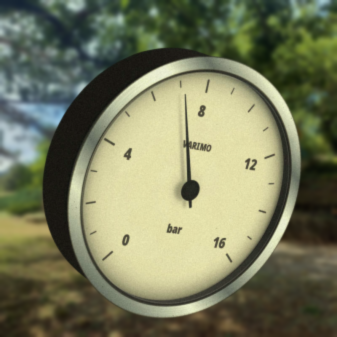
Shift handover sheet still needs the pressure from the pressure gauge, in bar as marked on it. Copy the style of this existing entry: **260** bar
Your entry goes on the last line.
**7** bar
